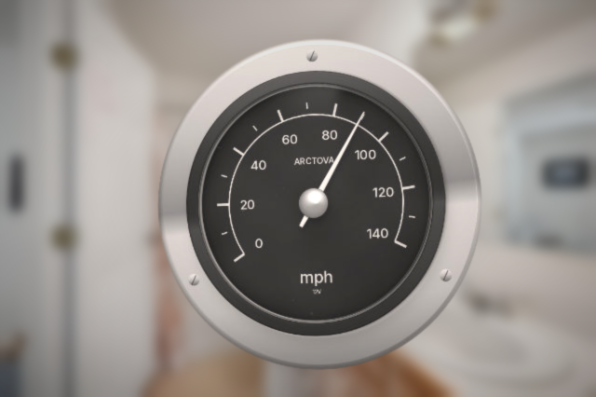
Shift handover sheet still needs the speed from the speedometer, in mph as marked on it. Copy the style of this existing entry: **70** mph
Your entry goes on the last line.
**90** mph
